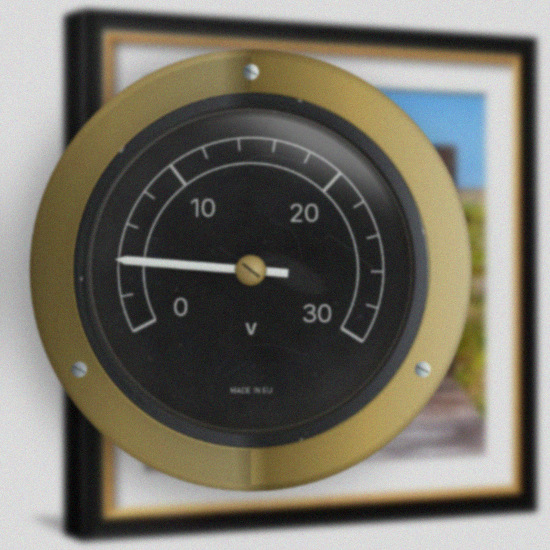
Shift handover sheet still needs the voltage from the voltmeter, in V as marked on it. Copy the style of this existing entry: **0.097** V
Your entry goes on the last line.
**4** V
